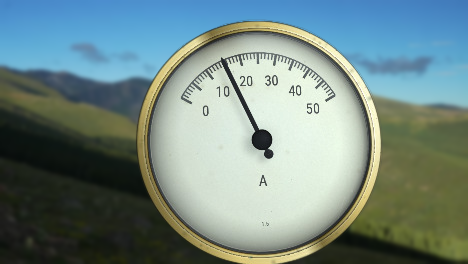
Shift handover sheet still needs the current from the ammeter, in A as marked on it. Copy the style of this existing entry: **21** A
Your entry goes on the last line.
**15** A
